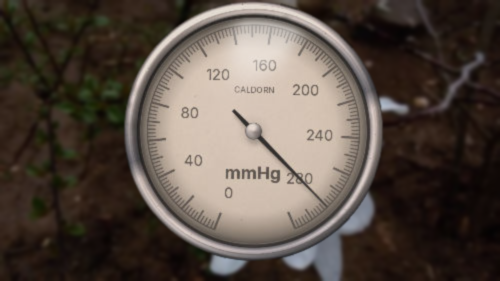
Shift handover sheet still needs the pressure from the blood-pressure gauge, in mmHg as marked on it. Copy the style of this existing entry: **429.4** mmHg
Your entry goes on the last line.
**280** mmHg
